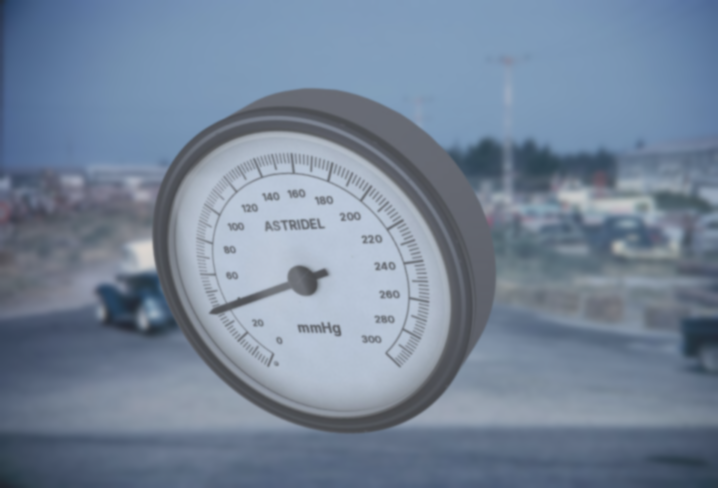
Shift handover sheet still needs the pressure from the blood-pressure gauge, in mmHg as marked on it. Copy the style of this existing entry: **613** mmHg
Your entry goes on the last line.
**40** mmHg
